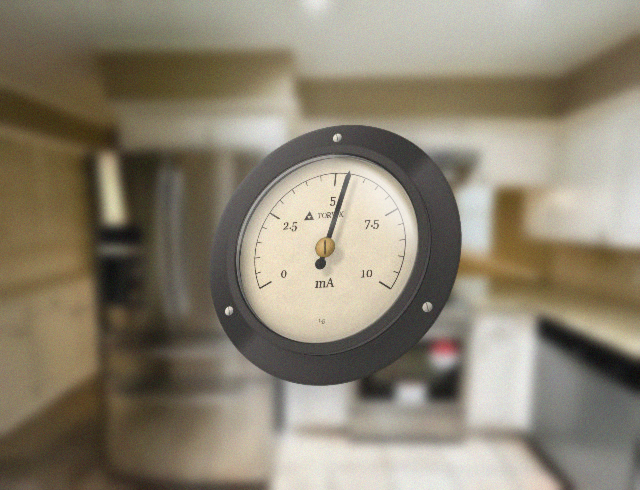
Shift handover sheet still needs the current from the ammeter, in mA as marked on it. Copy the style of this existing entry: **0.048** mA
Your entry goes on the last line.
**5.5** mA
